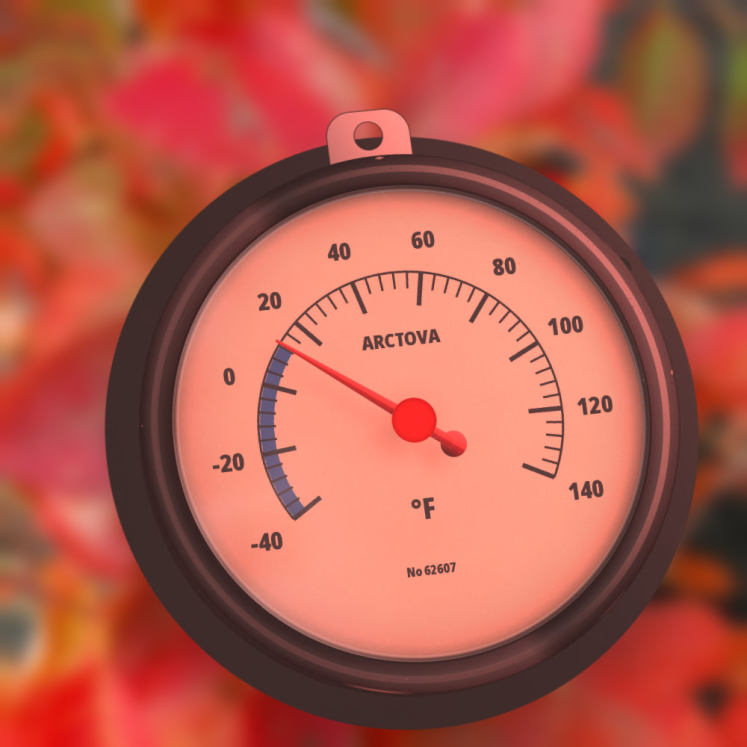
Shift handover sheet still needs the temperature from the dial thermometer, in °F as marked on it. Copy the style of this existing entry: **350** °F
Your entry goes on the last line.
**12** °F
